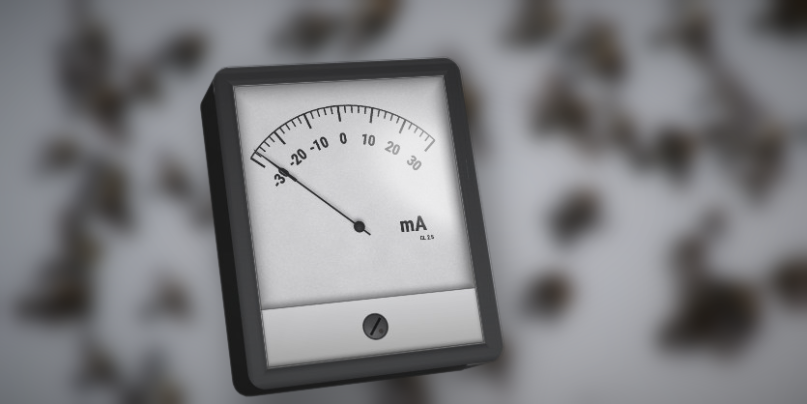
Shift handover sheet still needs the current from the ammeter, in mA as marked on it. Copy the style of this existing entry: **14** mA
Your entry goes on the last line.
**-28** mA
